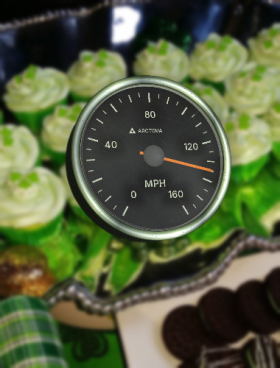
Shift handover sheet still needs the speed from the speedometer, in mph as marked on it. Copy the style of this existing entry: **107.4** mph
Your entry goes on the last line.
**135** mph
